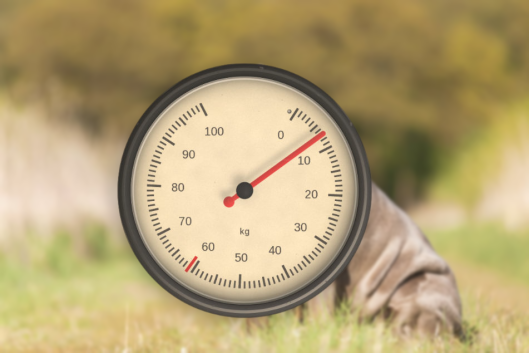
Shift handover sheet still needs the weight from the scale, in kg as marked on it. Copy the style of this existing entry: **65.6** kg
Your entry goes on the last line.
**7** kg
